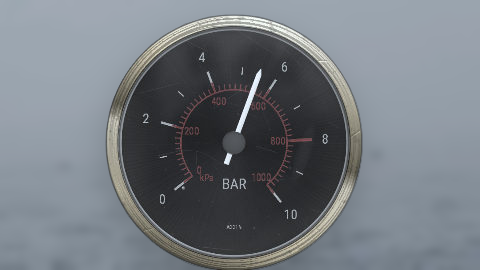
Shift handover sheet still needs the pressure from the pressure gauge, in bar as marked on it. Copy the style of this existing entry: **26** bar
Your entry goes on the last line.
**5.5** bar
